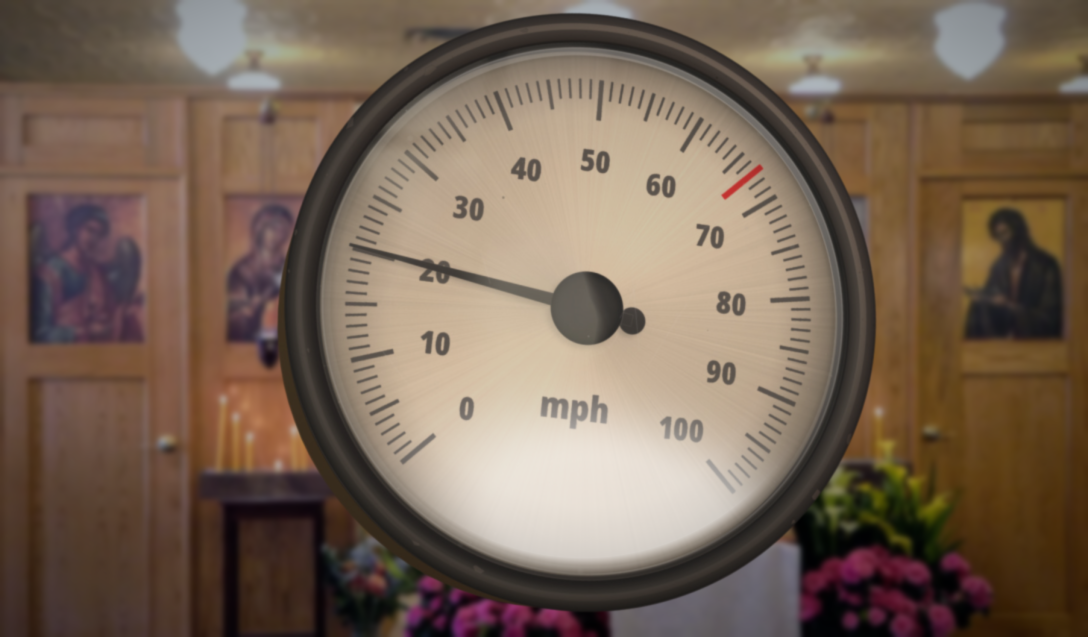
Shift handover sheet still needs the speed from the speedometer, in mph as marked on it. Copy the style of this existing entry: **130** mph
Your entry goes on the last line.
**20** mph
